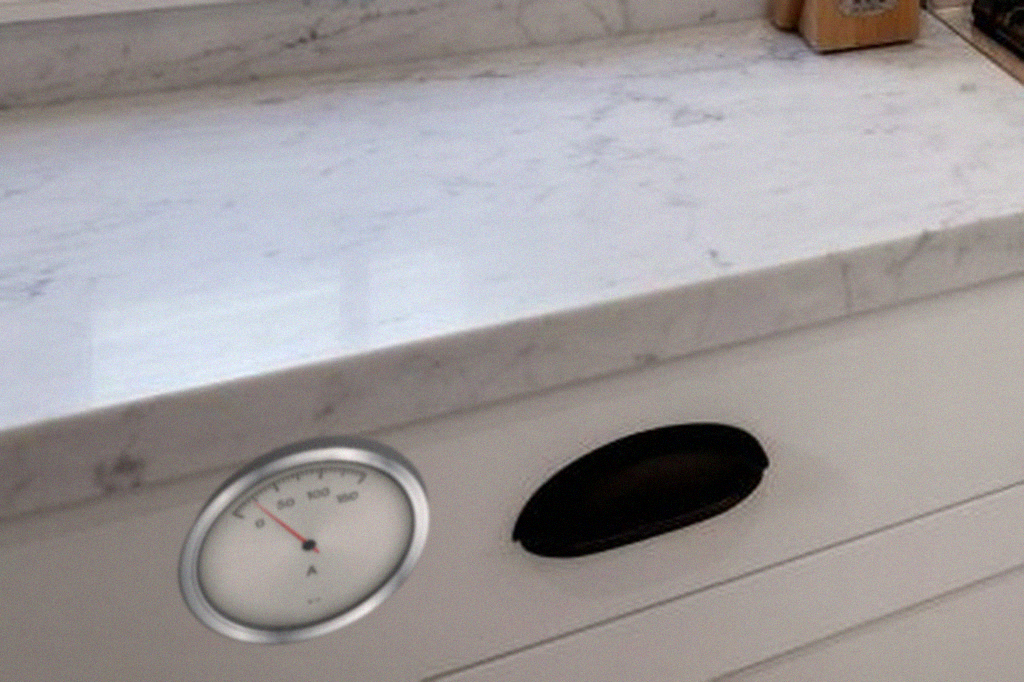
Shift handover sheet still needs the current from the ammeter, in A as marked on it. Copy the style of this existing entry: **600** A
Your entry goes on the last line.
**25** A
